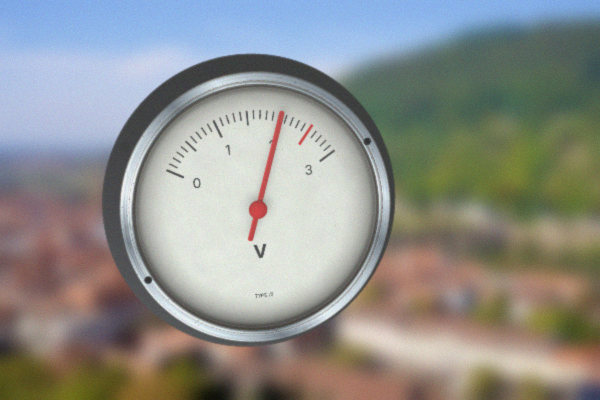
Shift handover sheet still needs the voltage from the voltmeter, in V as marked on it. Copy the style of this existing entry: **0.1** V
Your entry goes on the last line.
**2** V
